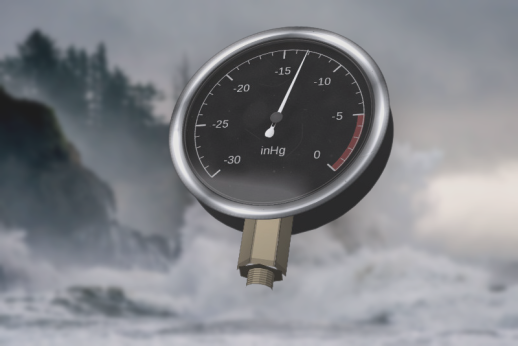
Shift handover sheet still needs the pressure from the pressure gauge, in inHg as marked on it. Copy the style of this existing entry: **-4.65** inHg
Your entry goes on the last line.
**-13** inHg
